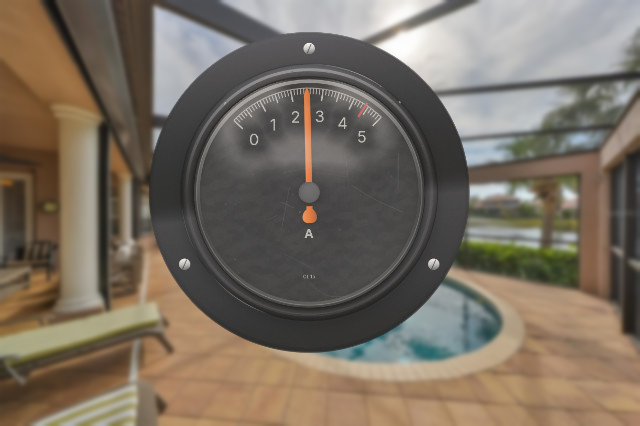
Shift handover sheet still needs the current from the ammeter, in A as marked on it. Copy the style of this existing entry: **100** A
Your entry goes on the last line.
**2.5** A
